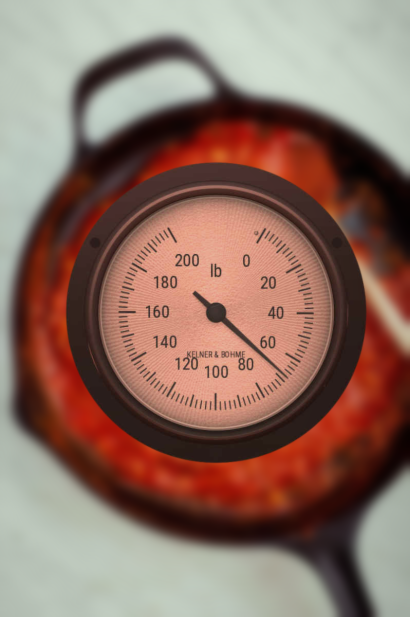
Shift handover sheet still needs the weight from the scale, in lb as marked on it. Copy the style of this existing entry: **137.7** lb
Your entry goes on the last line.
**68** lb
